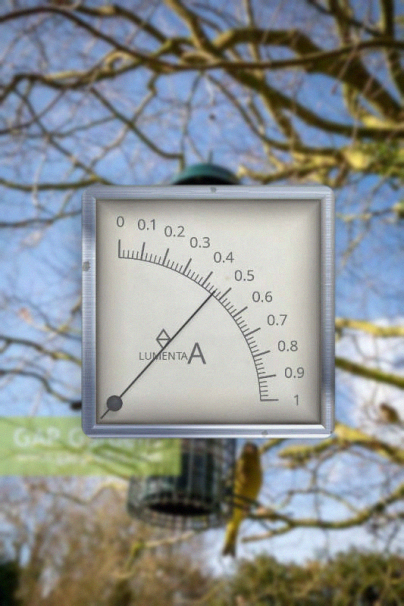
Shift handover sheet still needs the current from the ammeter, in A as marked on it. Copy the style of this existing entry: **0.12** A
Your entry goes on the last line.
**0.46** A
